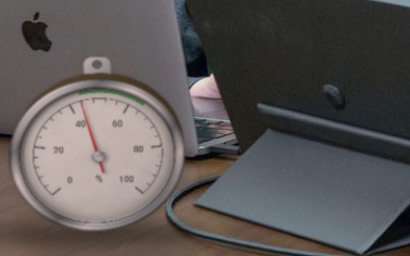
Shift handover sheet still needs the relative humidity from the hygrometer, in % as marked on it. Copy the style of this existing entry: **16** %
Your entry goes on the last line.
**44** %
